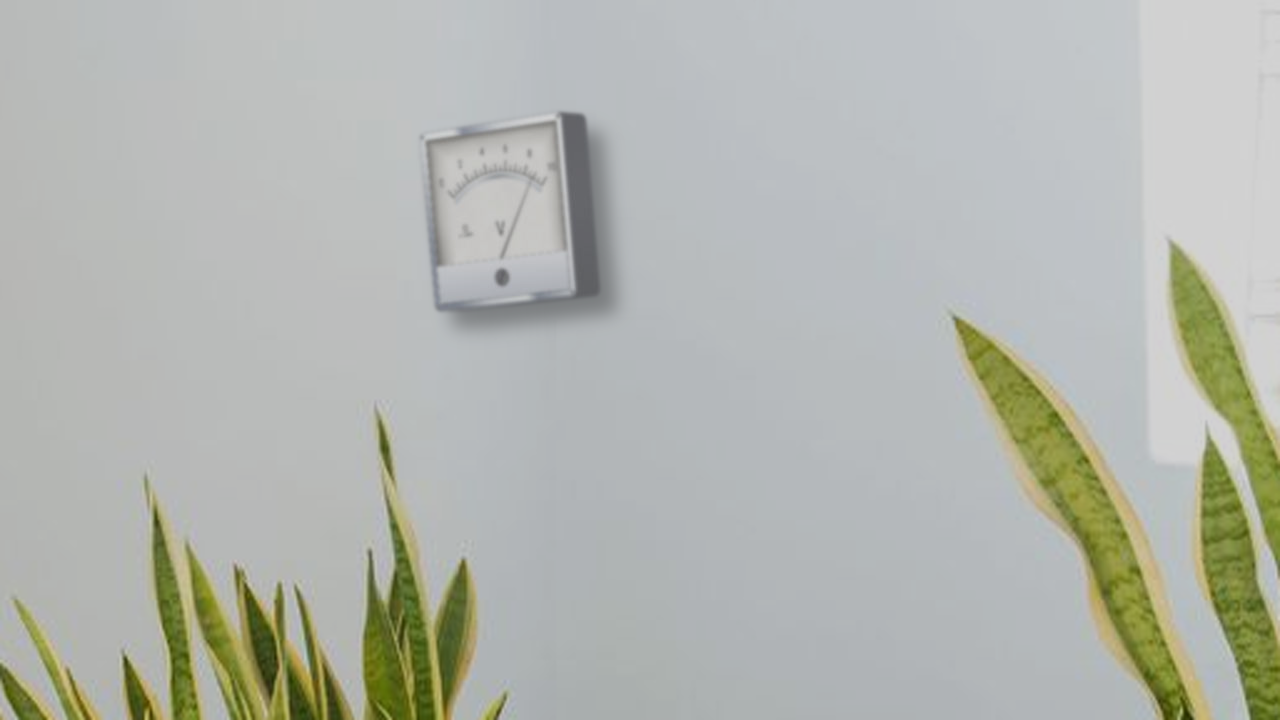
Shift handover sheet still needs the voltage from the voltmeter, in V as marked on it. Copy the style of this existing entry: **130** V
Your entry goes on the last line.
**9** V
